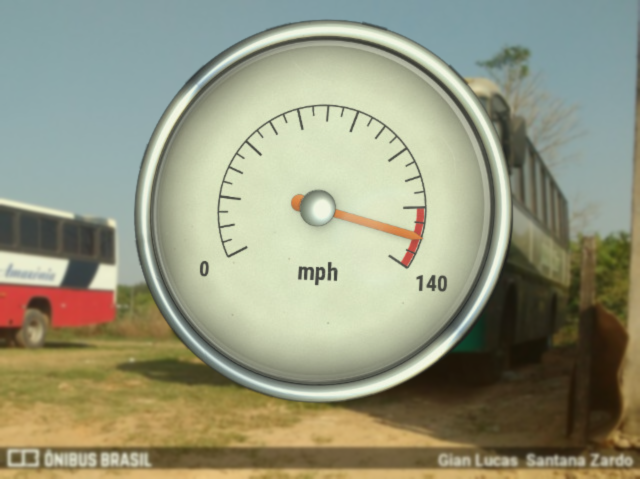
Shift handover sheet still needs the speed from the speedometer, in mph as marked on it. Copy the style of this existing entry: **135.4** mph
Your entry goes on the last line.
**130** mph
